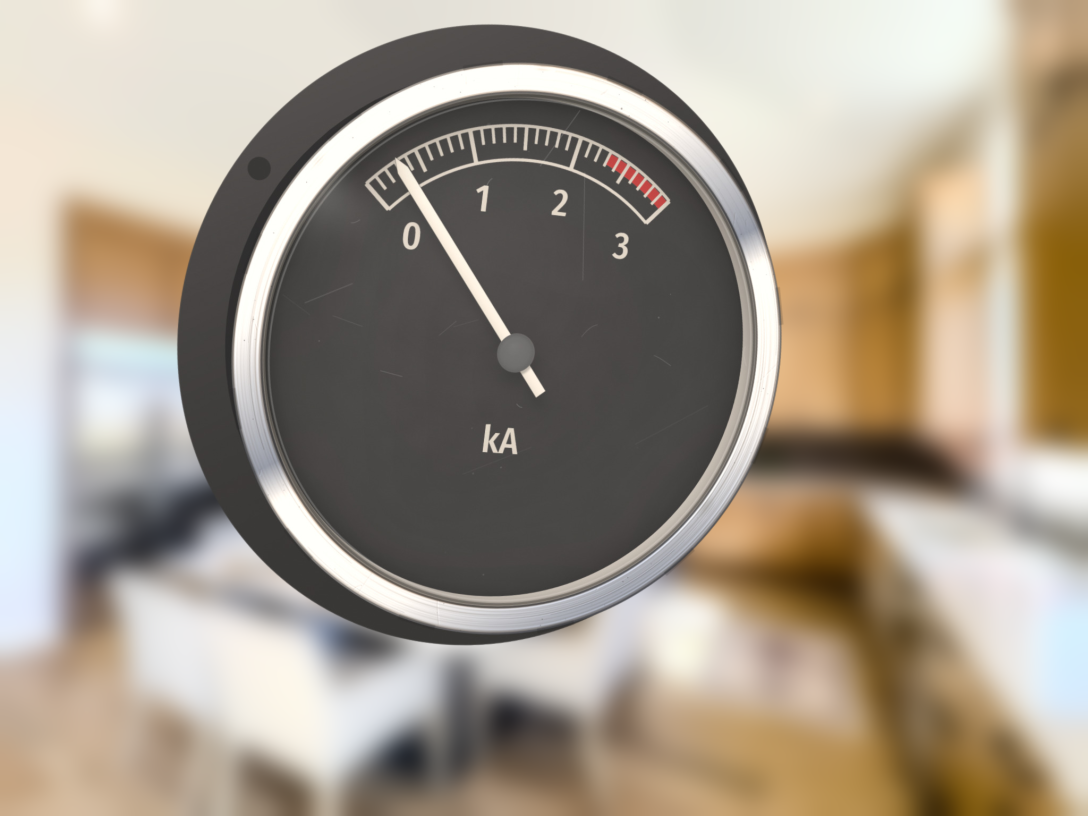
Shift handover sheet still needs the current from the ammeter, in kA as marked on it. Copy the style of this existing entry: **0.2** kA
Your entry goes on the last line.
**0.3** kA
